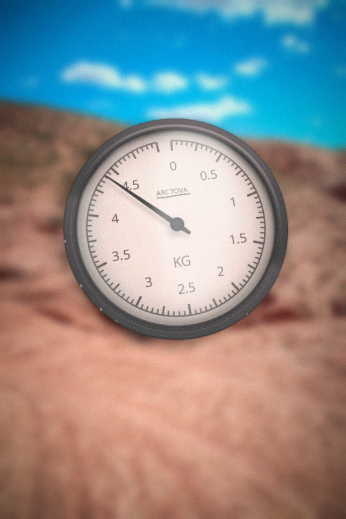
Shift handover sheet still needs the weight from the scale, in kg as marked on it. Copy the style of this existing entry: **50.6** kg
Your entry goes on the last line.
**4.4** kg
